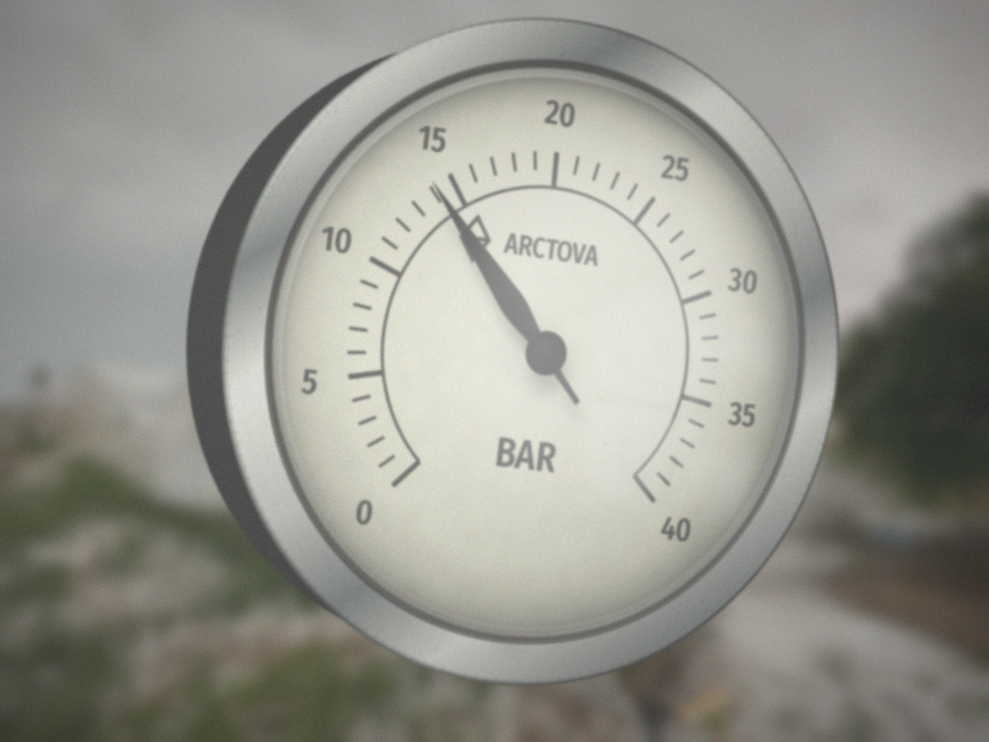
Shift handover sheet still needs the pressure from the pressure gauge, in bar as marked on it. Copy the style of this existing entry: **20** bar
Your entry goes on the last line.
**14** bar
